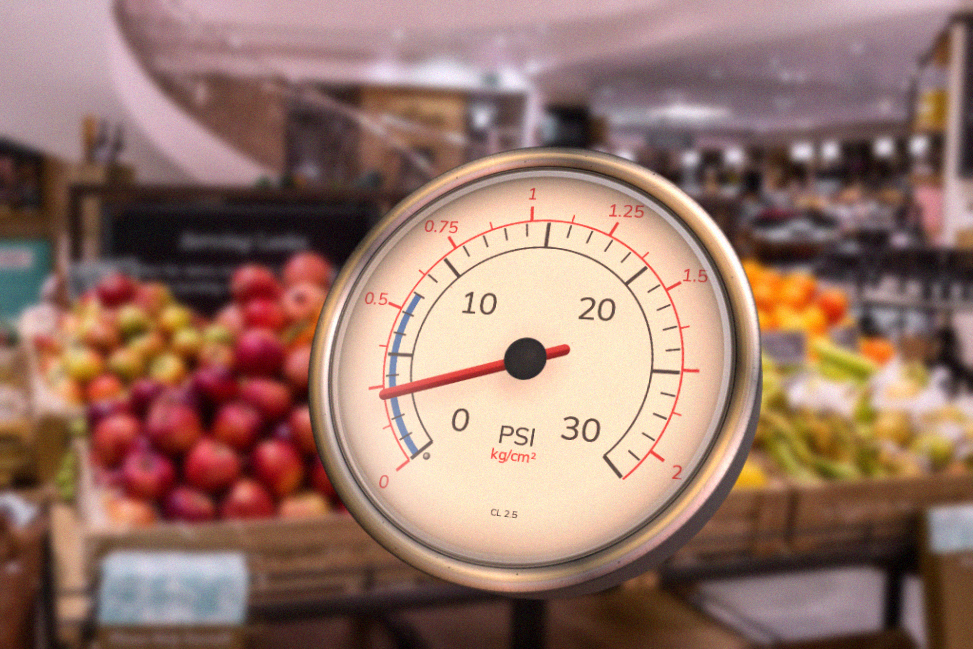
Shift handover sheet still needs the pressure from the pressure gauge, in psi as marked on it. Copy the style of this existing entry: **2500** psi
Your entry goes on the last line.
**3** psi
